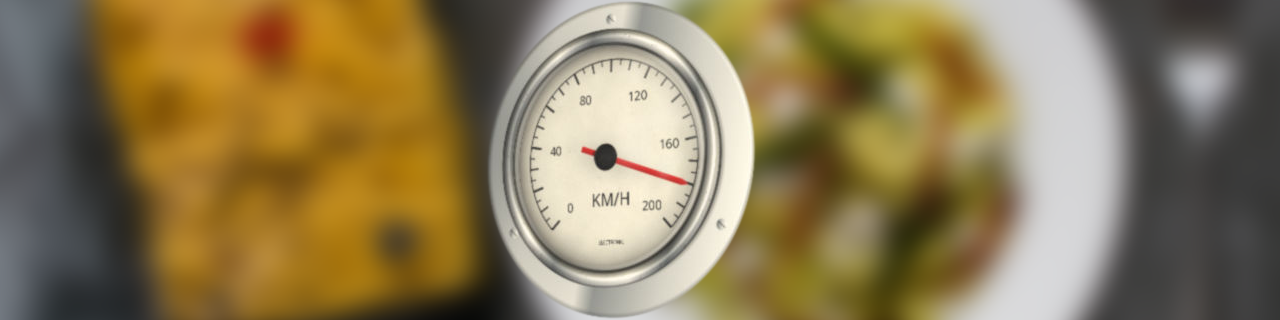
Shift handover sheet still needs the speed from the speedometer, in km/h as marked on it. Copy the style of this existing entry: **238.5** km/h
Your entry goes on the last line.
**180** km/h
